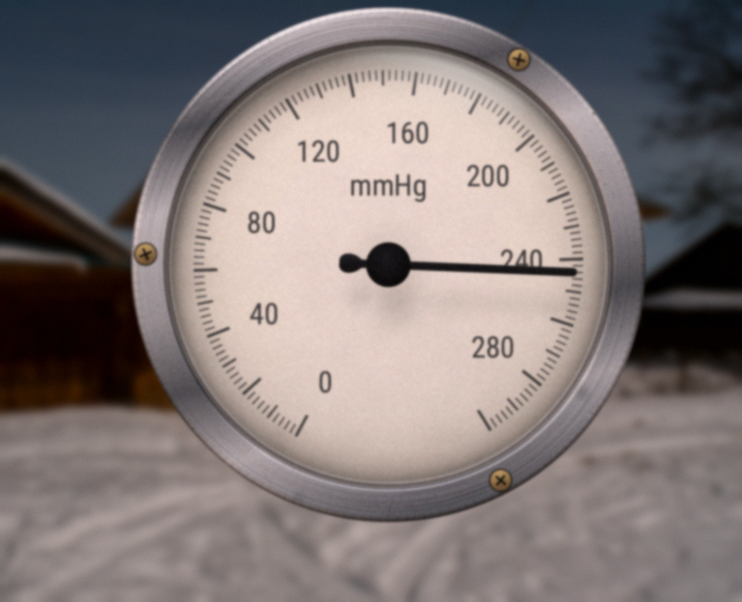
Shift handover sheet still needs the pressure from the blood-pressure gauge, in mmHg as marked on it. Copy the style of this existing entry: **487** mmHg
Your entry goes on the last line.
**244** mmHg
